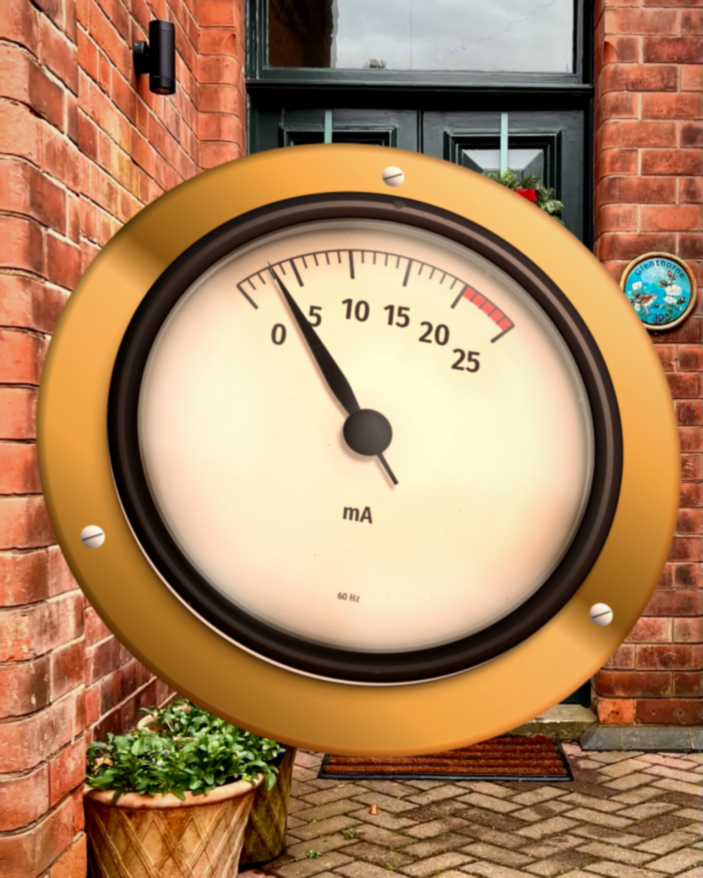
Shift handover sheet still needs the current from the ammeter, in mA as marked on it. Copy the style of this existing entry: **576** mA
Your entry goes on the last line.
**3** mA
